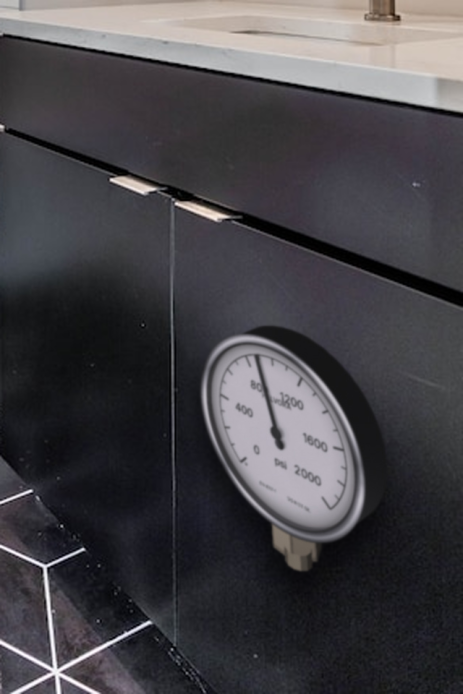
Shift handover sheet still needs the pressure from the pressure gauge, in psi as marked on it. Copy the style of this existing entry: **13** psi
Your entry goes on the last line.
**900** psi
